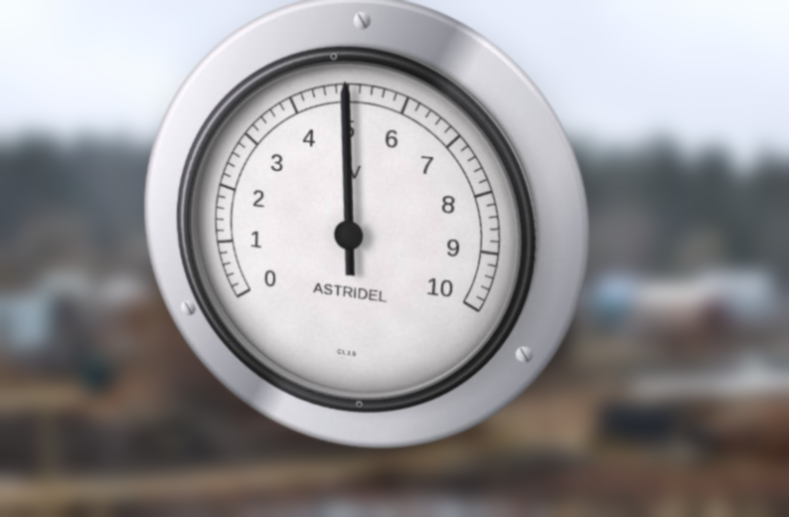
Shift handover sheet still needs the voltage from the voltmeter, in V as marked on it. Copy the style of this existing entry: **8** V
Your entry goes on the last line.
**5** V
